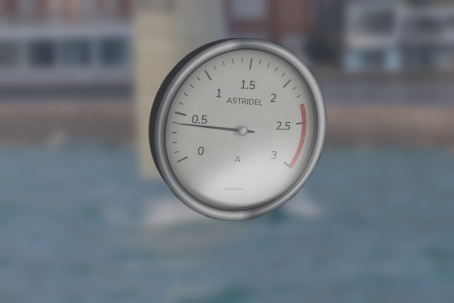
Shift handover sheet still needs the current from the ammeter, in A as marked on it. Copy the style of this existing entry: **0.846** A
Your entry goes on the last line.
**0.4** A
